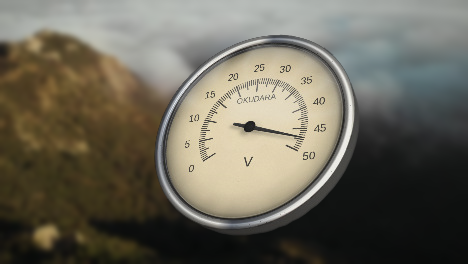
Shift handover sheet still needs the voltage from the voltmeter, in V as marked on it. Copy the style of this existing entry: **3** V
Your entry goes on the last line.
**47.5** V
